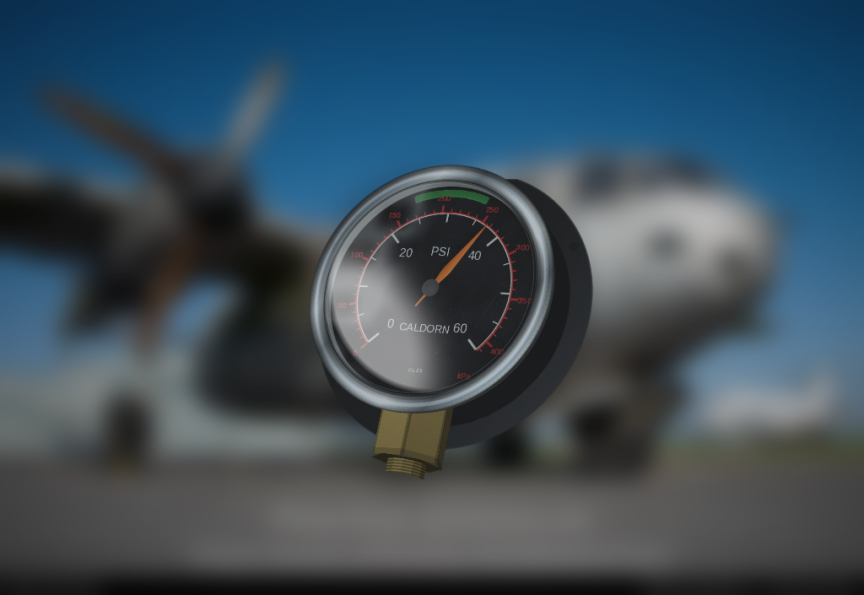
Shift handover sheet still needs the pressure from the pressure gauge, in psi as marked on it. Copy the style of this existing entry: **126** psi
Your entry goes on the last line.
**37.5** psi
